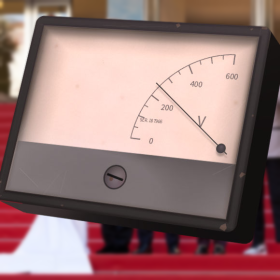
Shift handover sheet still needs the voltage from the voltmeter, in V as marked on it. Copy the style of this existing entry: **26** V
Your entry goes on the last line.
**250** V
